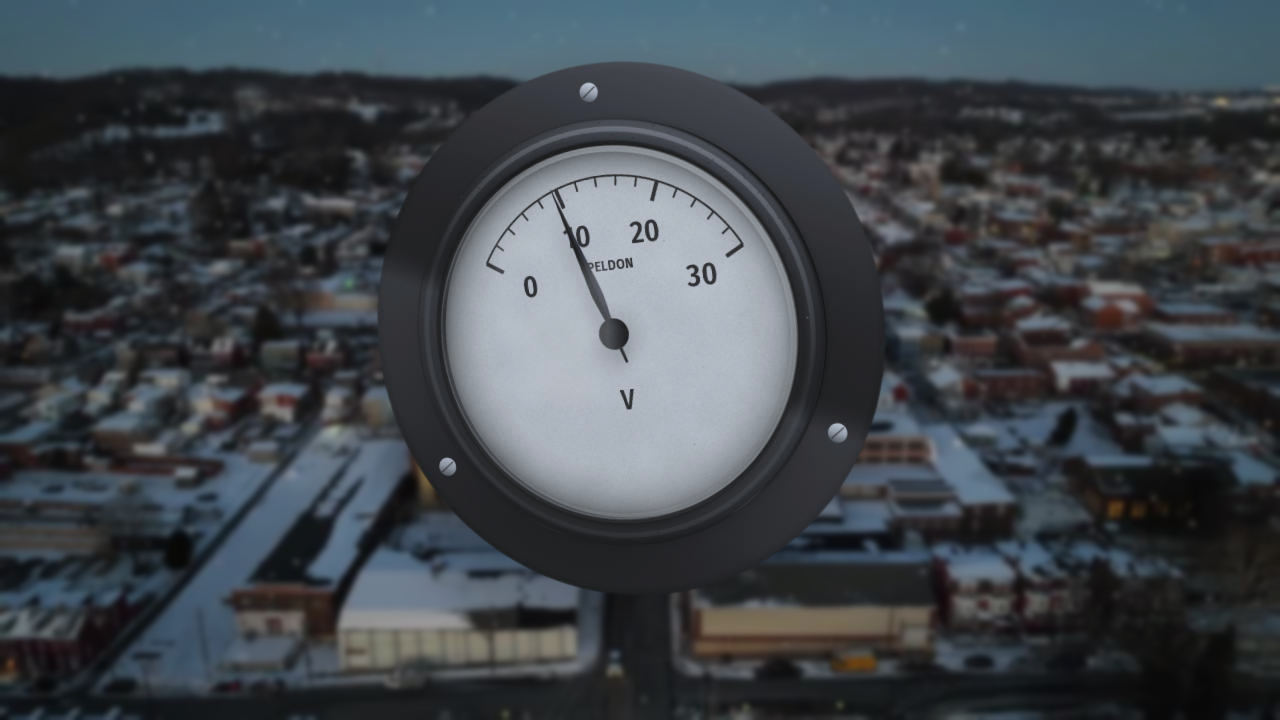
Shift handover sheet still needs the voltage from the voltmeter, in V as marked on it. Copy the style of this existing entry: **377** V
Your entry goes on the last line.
**10** V
